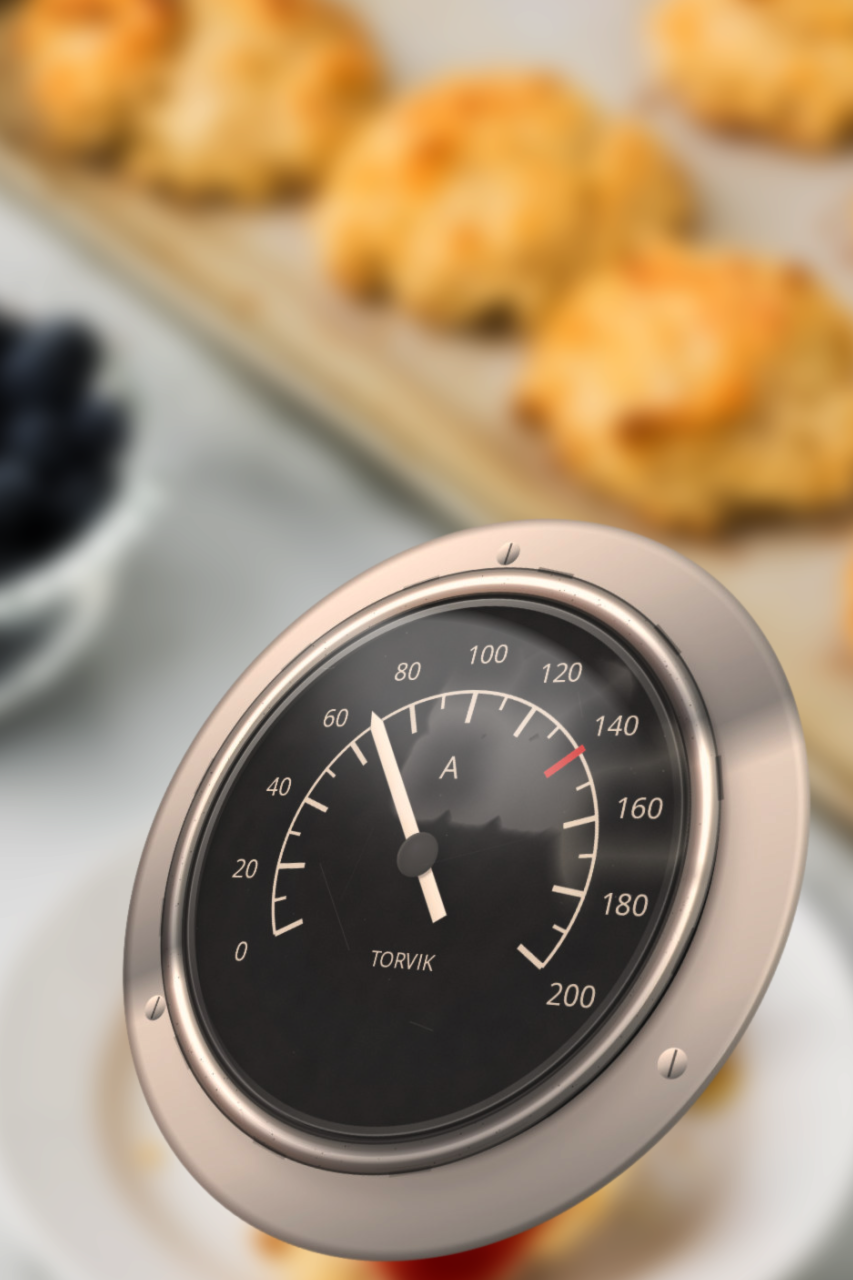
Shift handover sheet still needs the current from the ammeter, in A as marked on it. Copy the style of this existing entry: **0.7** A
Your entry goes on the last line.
**70** A
